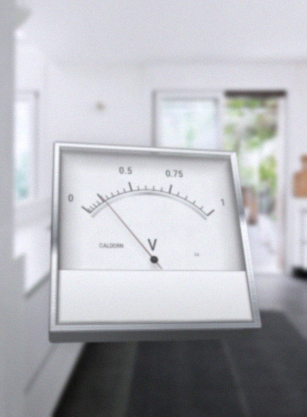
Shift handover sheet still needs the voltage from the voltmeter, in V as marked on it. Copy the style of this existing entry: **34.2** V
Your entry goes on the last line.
**0.25** V
